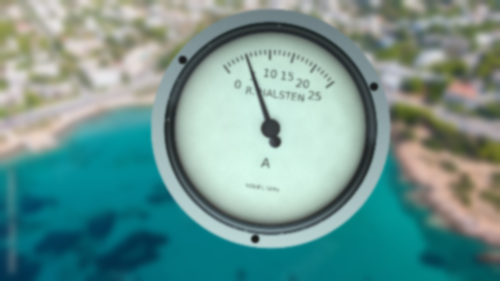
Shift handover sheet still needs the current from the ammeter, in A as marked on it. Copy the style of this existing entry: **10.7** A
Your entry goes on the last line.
**5** A
